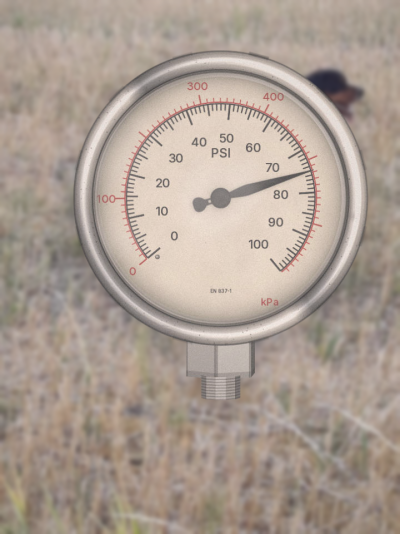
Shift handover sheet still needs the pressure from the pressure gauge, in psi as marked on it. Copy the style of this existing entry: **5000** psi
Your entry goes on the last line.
**75** psi
